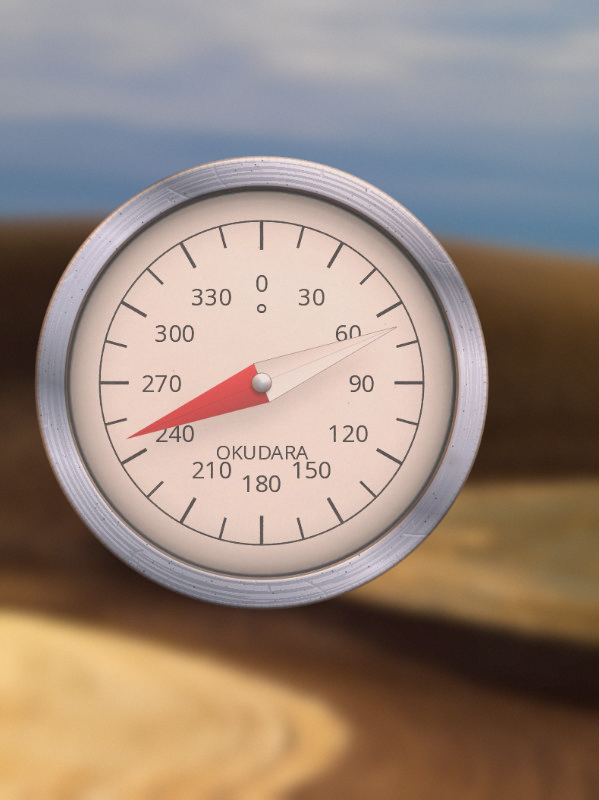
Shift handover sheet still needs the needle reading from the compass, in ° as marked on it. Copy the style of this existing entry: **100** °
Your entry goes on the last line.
**247.5** °
